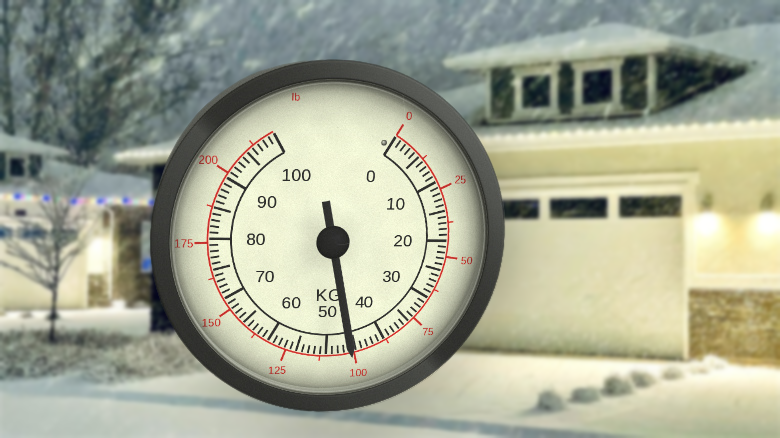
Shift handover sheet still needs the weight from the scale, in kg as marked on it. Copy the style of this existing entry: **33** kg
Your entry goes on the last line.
**46** kg
